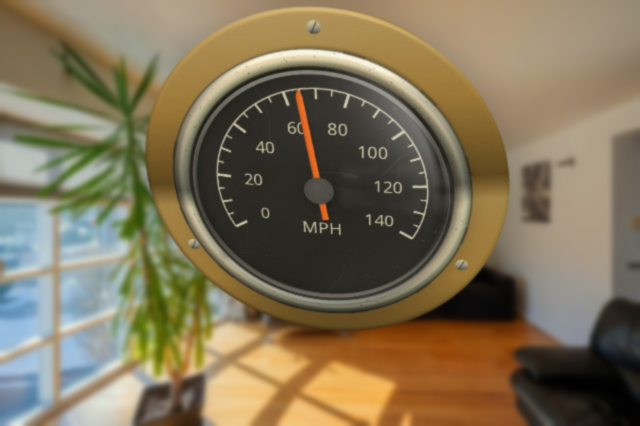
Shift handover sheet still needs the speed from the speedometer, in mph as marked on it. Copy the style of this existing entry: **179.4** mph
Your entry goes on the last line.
**65** mph
